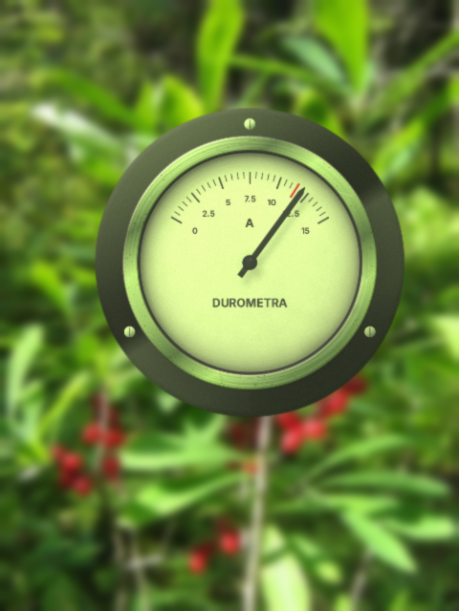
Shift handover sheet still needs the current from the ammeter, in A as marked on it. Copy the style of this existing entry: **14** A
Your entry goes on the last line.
**12** A
